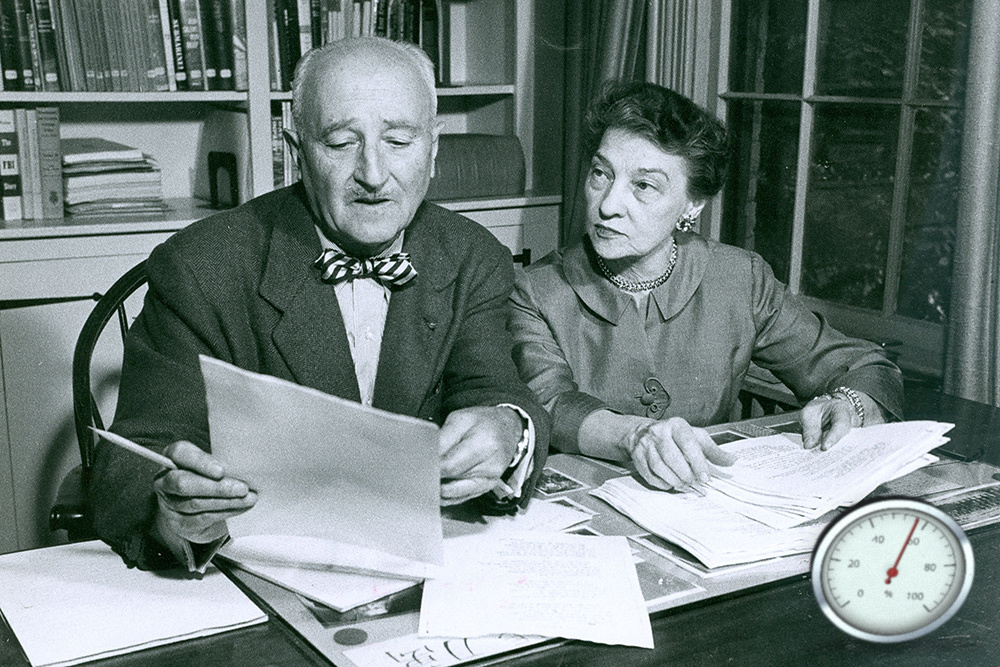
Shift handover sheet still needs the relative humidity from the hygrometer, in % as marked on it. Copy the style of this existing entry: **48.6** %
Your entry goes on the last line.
**56** %
